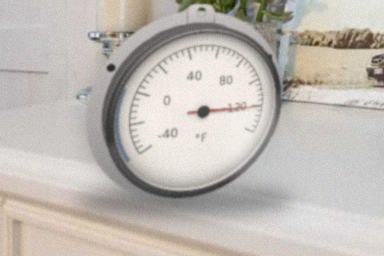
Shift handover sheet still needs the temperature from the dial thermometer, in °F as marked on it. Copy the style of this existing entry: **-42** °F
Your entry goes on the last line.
**120** °F
